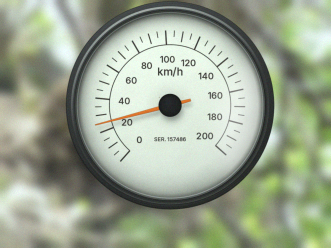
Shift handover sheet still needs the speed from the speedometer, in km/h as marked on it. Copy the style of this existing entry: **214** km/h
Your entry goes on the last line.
**25** km/h
